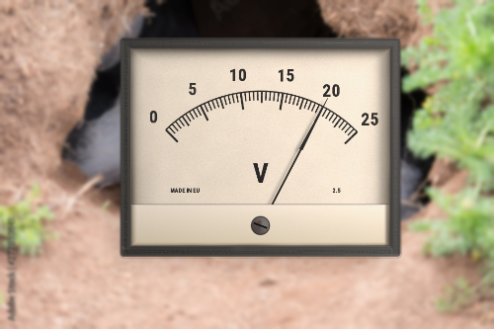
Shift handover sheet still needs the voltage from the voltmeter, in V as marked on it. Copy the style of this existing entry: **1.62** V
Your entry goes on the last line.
**20** V
